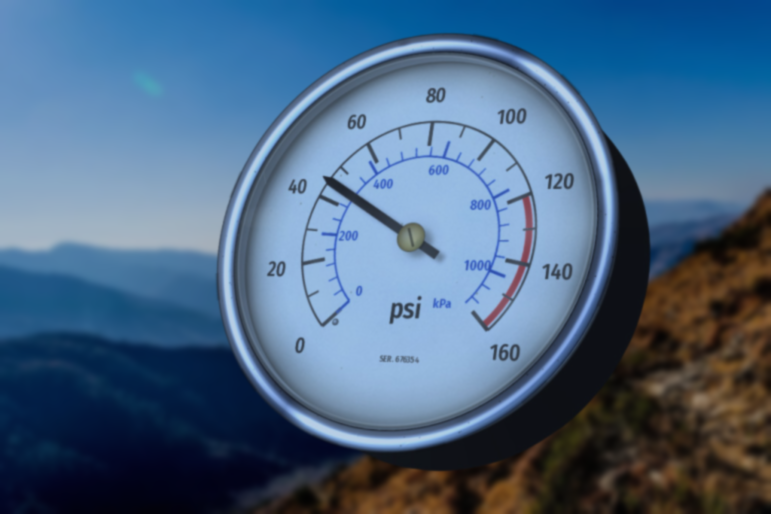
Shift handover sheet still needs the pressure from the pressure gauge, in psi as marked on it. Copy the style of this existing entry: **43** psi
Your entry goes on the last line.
**45** psi
